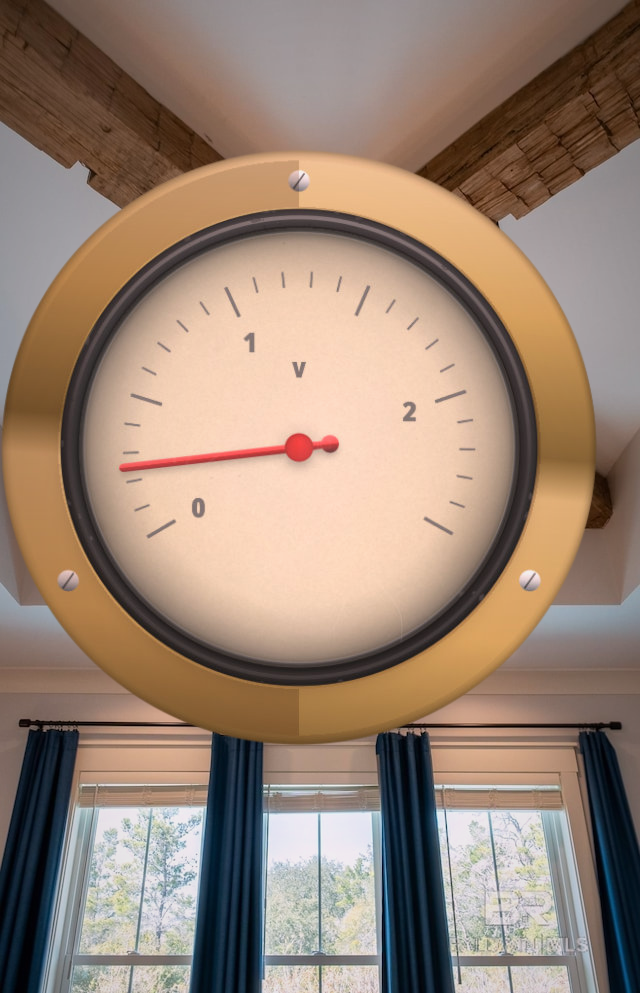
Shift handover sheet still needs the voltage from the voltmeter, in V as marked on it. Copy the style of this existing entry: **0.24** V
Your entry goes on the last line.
**0.25** V
